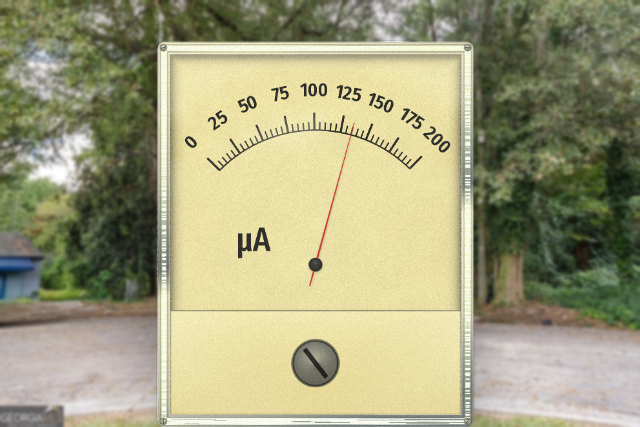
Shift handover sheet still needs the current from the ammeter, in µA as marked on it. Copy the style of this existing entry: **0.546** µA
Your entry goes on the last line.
**135** µA
